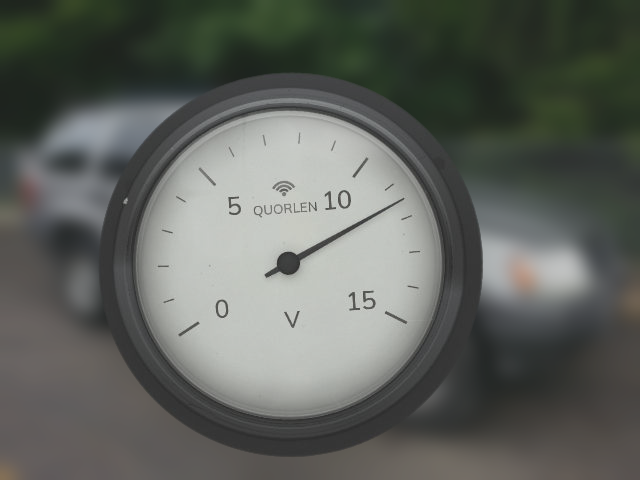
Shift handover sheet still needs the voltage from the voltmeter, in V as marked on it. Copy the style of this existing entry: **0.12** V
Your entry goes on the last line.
**11.5** V
